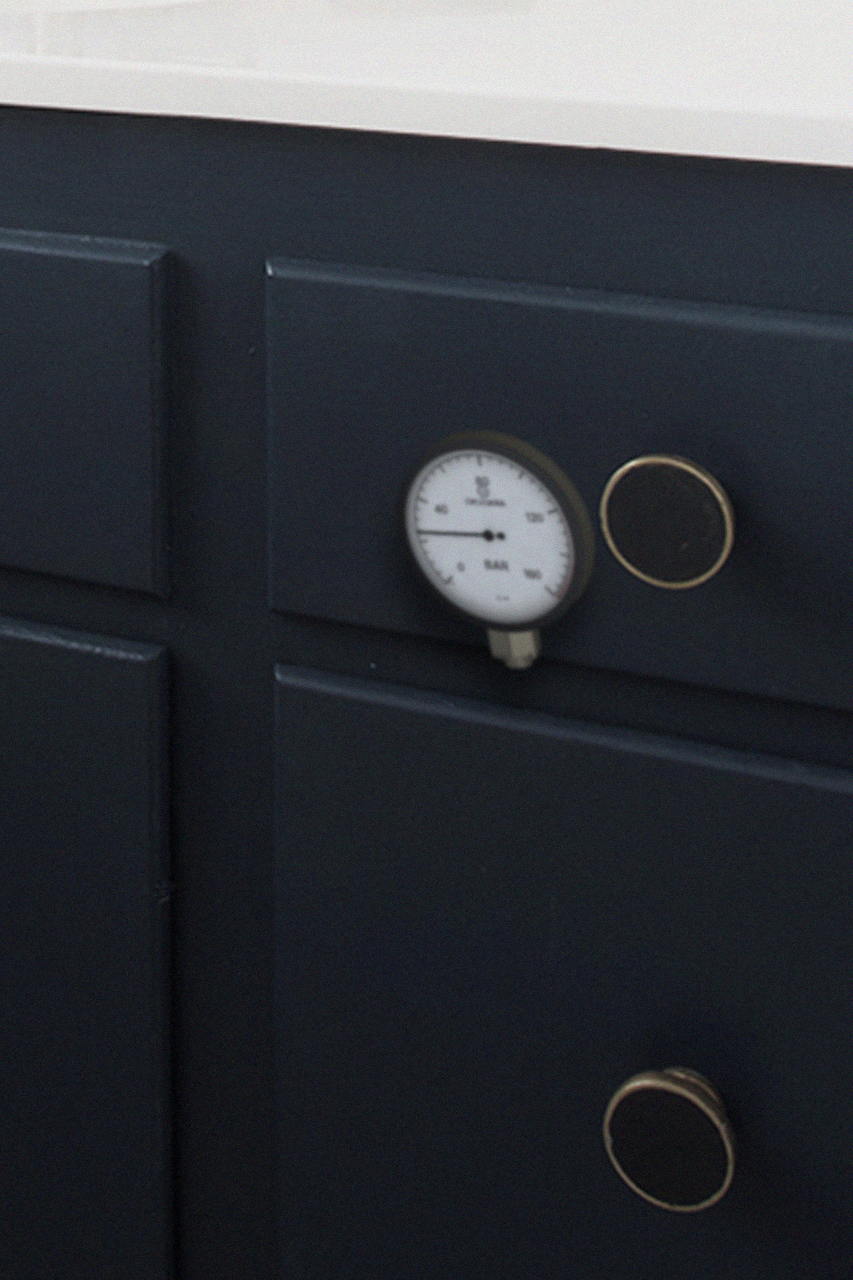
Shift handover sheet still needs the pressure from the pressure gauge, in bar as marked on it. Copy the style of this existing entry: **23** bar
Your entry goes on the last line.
**25** bar
